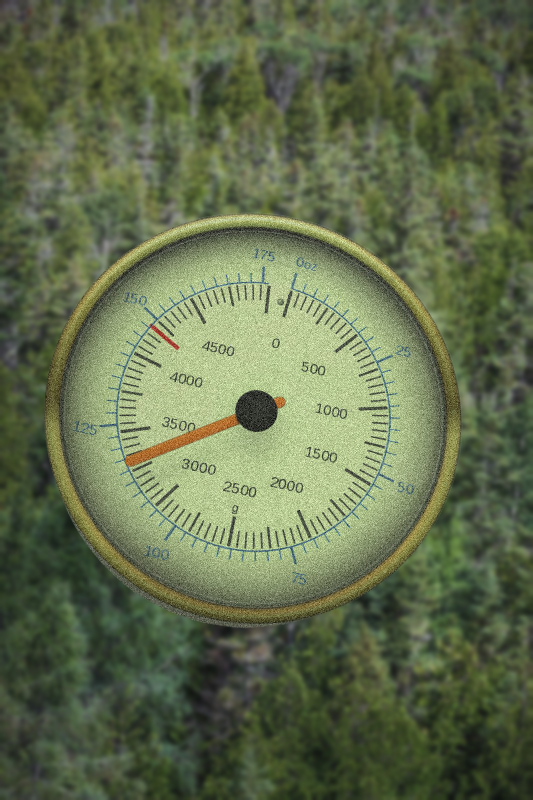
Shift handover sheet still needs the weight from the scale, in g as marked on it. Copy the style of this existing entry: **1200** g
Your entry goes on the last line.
**3300** g
